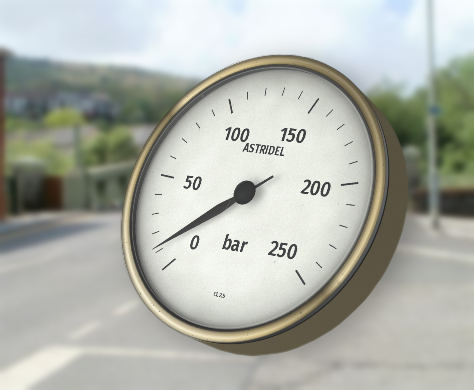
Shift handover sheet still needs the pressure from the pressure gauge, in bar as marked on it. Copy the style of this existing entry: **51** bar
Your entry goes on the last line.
**10** bar
